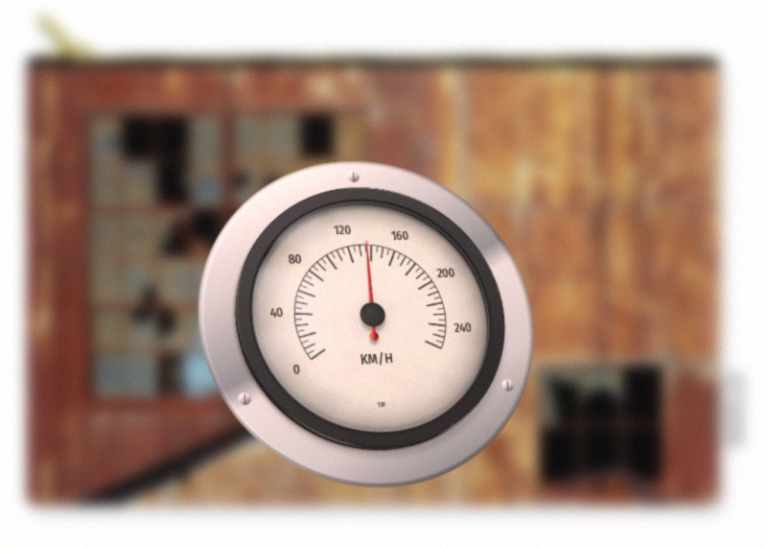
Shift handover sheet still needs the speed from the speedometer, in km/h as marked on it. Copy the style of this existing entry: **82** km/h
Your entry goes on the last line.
**135** km/h
